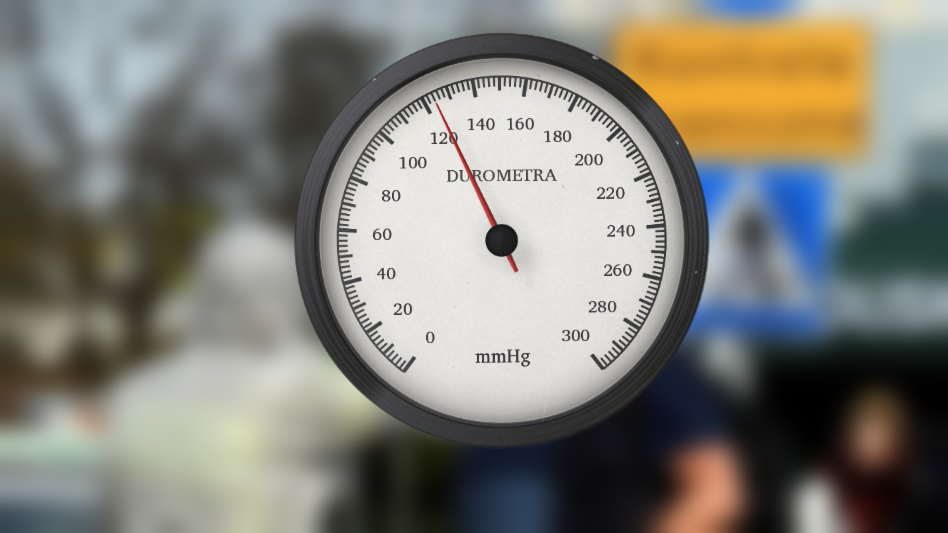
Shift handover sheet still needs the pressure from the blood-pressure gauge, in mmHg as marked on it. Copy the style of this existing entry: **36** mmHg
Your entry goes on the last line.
**124** mmHg
